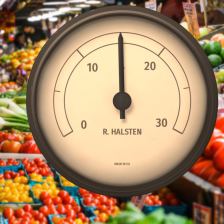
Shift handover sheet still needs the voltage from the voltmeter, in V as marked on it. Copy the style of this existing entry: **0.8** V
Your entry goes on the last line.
**15** V
